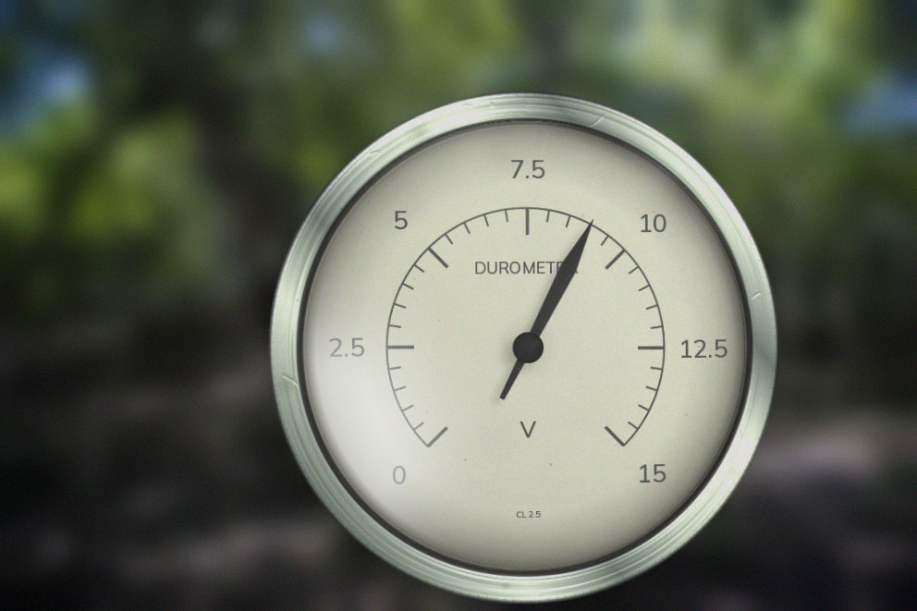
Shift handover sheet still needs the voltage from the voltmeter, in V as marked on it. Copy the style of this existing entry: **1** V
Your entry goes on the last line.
**9** V
